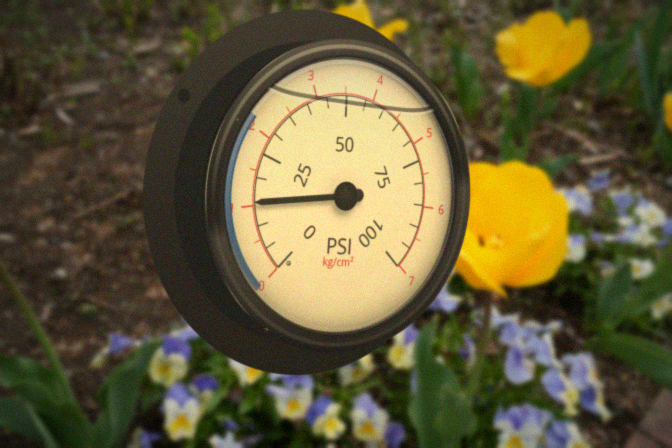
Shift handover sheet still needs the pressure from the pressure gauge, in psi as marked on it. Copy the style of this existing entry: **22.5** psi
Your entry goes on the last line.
**15** psi
